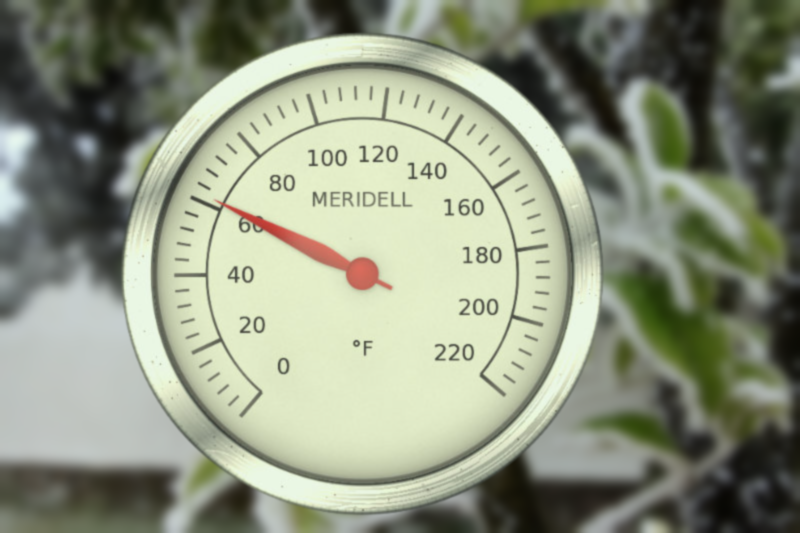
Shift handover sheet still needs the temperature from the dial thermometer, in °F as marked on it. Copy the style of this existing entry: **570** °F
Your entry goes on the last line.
**62** °F
